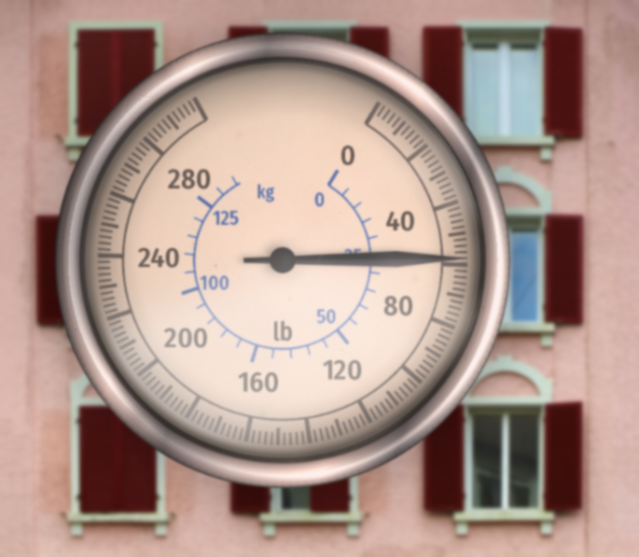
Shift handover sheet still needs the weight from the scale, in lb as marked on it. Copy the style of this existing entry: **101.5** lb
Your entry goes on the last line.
**58** lb
